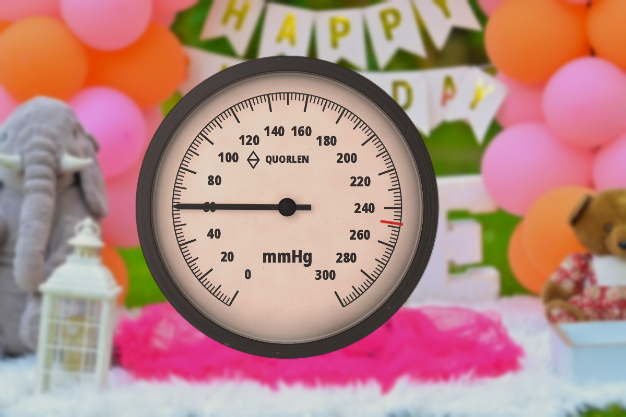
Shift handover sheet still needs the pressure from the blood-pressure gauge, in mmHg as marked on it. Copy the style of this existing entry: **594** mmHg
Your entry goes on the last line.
**60** mmHg
